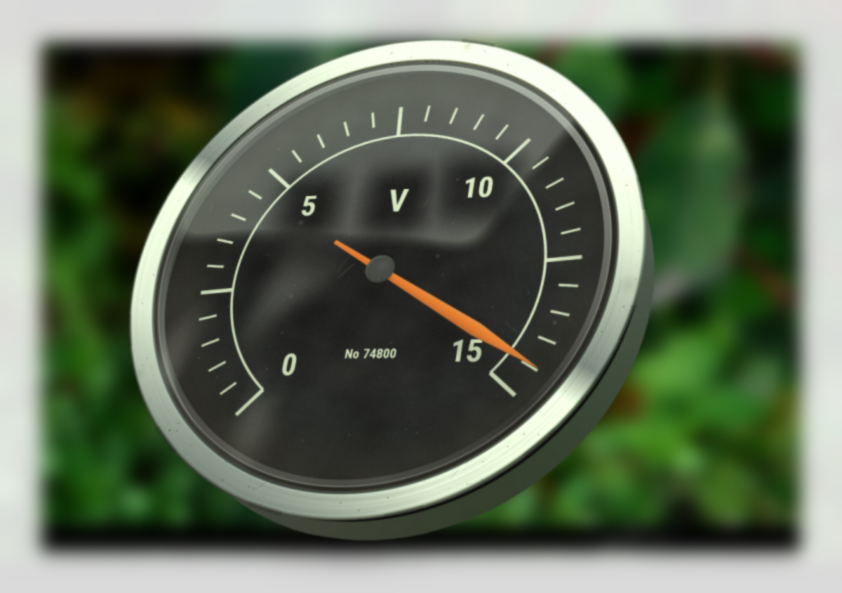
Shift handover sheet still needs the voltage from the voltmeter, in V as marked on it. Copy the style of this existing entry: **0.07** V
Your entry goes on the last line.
**14.5** V
